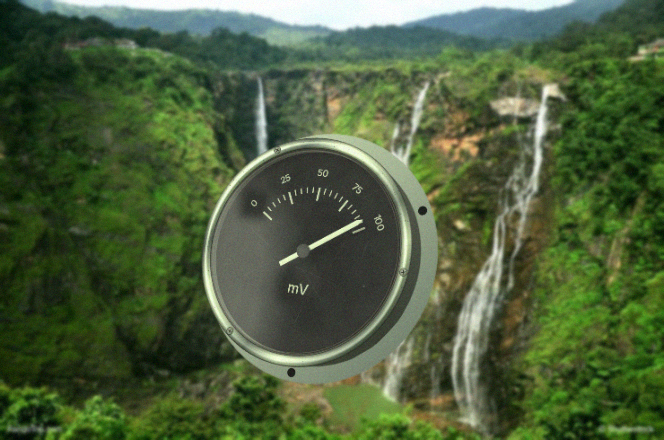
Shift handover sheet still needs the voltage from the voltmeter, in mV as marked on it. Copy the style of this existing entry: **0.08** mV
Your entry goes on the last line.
**95** mV
